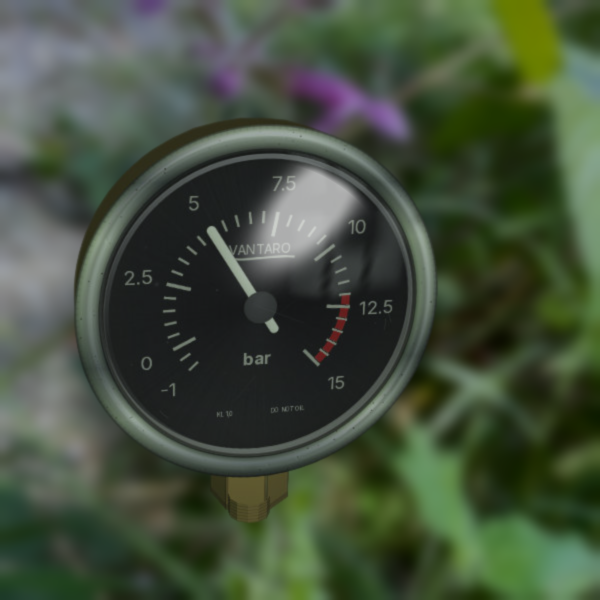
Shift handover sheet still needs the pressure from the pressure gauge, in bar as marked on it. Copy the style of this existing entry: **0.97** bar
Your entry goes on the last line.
**5** bar
